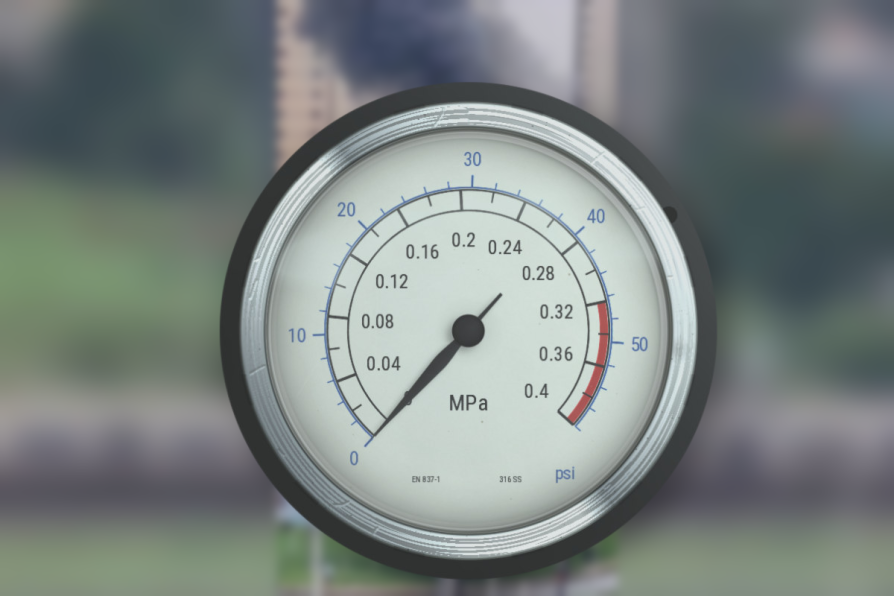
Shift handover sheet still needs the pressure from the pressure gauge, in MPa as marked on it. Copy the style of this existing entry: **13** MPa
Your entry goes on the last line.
**0** MPa
